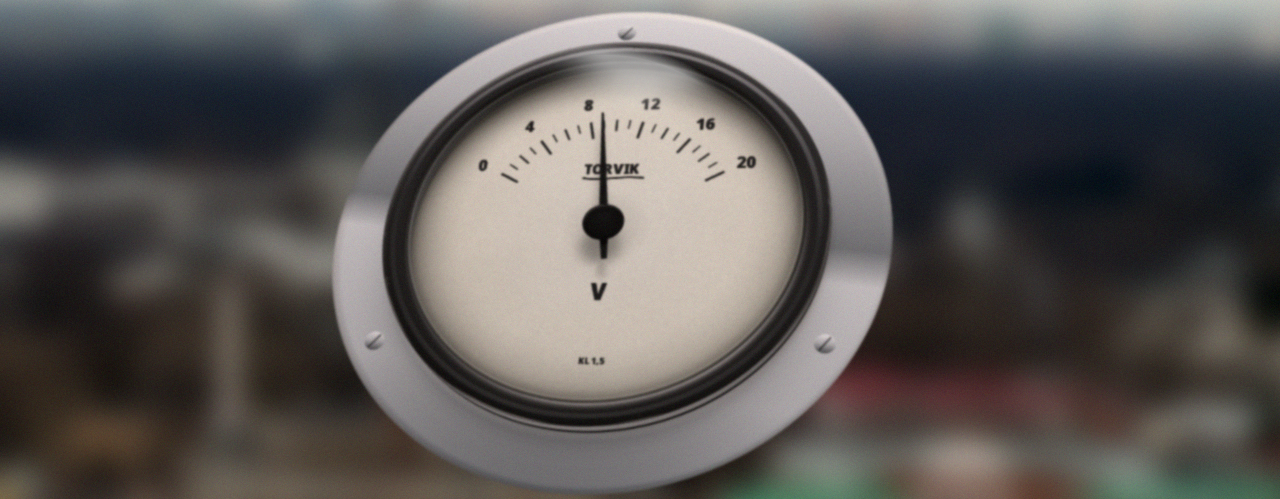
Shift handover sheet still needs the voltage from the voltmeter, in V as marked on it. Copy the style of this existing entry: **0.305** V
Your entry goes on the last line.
**9** V
